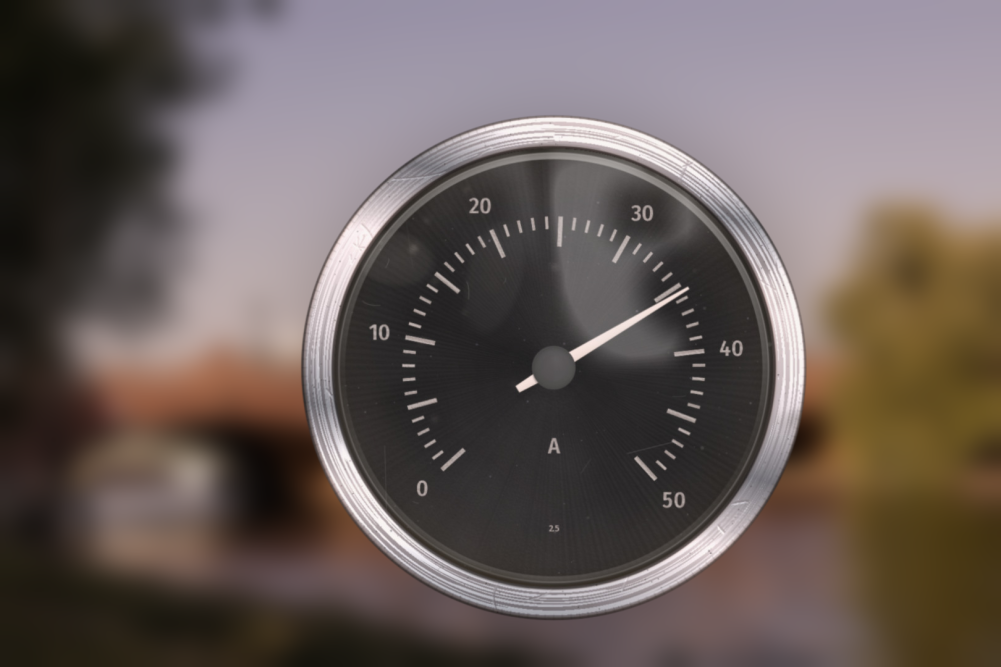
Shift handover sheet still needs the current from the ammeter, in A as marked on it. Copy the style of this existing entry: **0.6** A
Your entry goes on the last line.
**35.5** A
